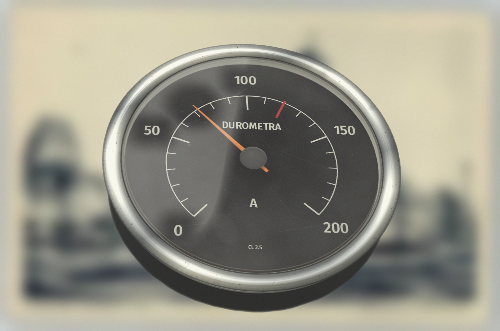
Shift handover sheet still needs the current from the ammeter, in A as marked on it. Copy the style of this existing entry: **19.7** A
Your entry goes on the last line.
**70** A
